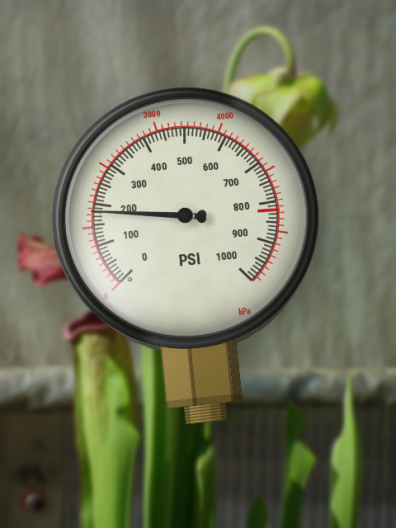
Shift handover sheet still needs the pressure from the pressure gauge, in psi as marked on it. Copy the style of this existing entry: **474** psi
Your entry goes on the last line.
**180** psi
